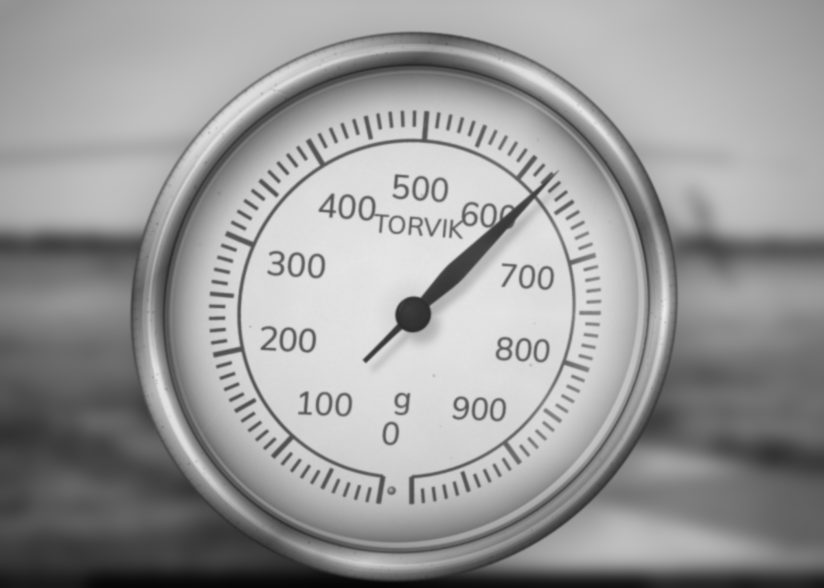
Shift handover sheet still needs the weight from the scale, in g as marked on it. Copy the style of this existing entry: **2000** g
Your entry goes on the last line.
**620** g
